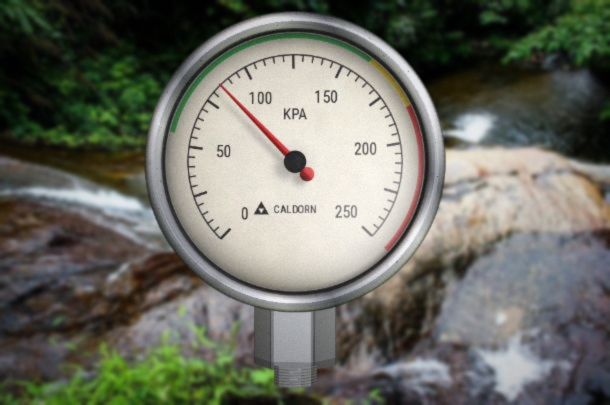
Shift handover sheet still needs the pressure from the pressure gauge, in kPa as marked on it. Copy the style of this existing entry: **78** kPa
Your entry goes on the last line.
**85** kPa
